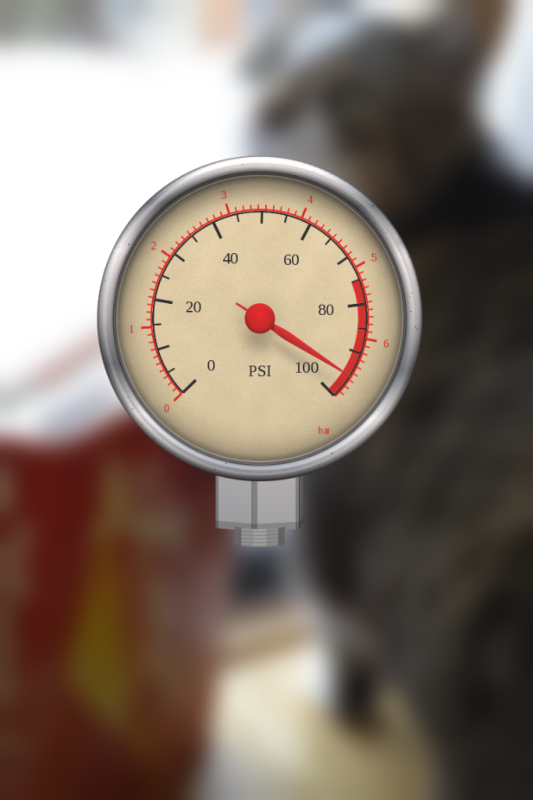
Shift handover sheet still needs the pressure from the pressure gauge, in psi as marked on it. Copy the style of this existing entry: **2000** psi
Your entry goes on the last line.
**95** psi
